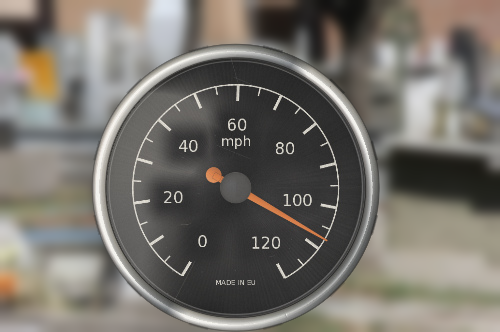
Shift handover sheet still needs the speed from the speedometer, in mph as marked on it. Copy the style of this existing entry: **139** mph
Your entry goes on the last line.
**107.5** mph
